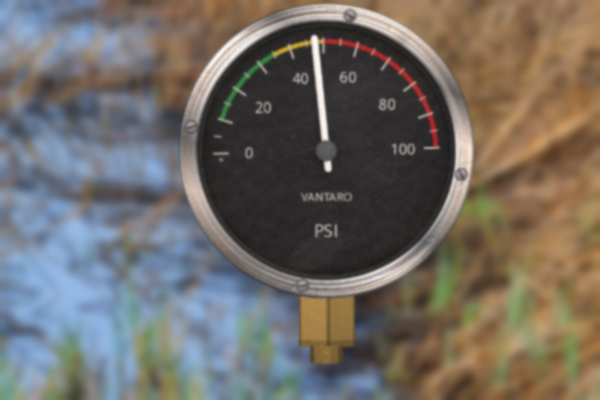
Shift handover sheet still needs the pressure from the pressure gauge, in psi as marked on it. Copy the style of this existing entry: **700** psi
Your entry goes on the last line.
**47.5** psi
